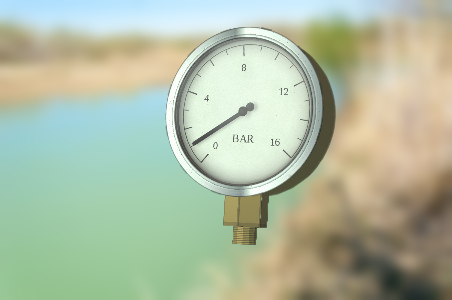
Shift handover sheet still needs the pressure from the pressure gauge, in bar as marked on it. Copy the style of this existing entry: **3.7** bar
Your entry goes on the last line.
**1** bar
